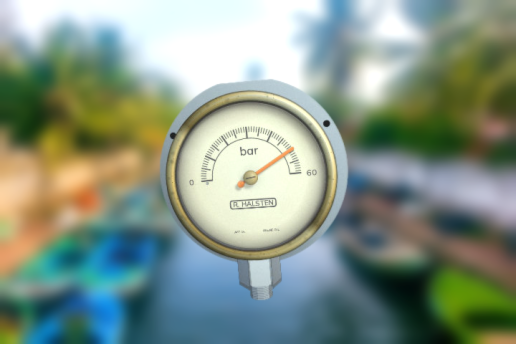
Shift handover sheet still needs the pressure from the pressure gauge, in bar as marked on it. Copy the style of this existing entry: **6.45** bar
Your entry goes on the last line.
**50** bar
